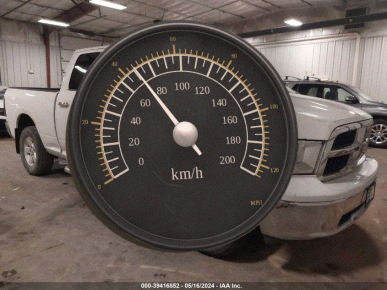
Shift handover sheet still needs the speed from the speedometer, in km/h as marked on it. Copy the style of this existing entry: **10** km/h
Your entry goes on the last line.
**70** km/h
